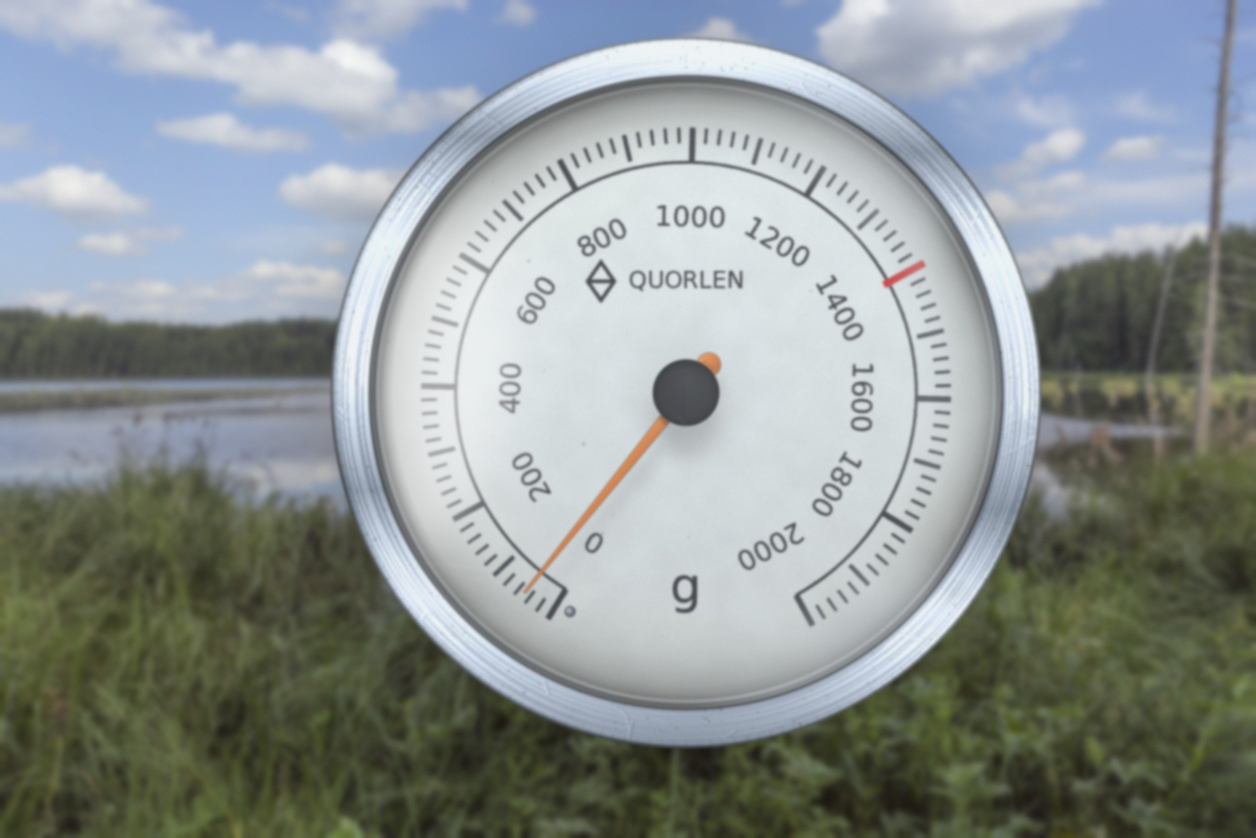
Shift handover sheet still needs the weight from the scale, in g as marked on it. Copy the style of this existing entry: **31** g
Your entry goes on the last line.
**50** g
